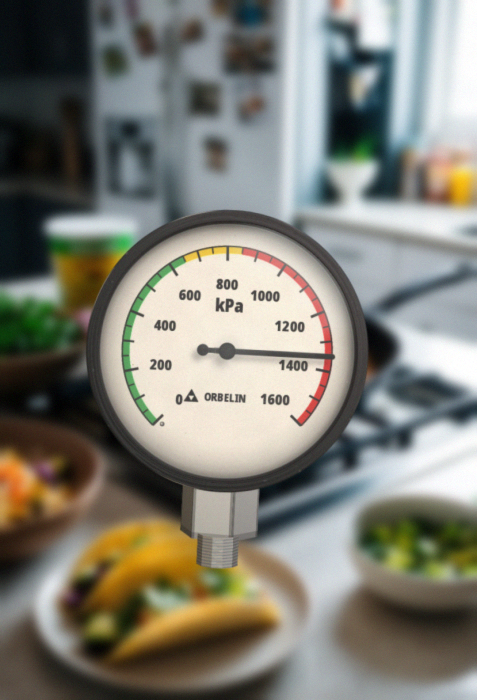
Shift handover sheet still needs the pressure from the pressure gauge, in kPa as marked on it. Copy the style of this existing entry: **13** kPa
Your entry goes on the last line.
**1350** kPa
